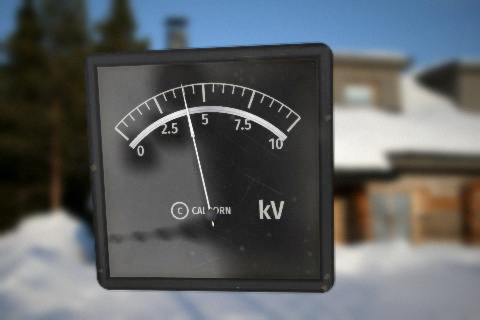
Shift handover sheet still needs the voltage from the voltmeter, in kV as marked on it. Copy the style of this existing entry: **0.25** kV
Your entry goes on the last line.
**4** kV
